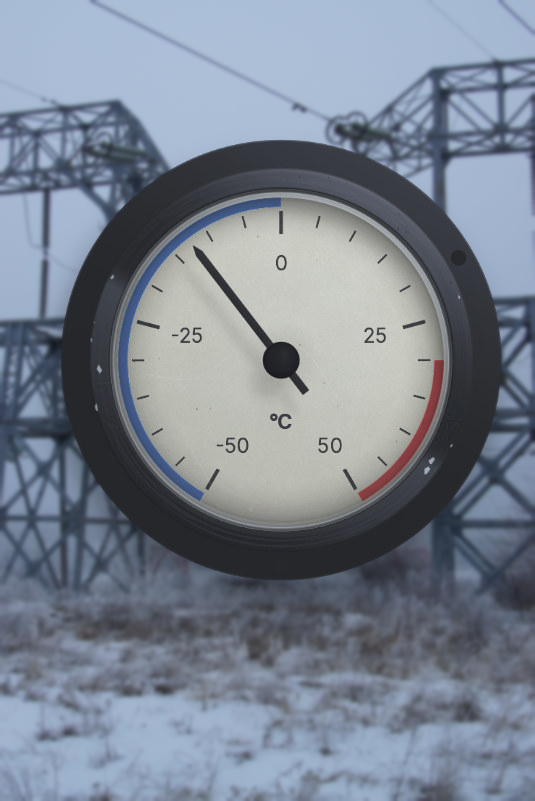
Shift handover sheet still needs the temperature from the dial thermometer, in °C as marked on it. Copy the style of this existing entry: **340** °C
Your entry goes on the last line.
**-12.5** °C
